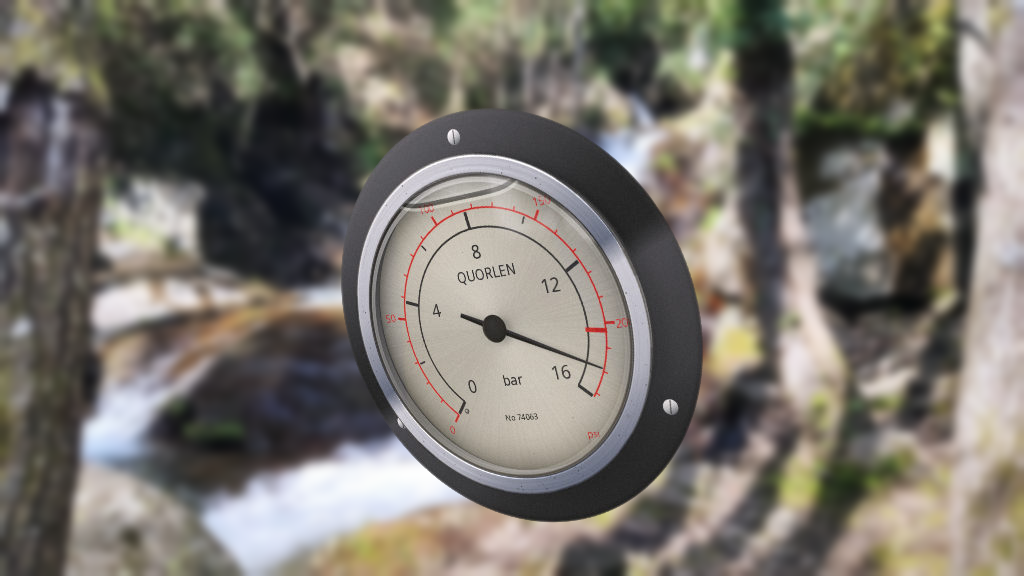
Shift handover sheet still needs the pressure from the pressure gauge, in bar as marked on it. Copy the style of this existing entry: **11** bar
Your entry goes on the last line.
**15** bar
